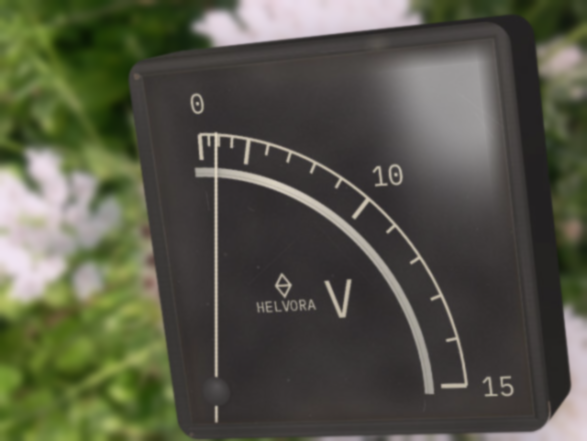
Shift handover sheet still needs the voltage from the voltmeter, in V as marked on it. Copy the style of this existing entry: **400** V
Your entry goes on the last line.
**3** V
